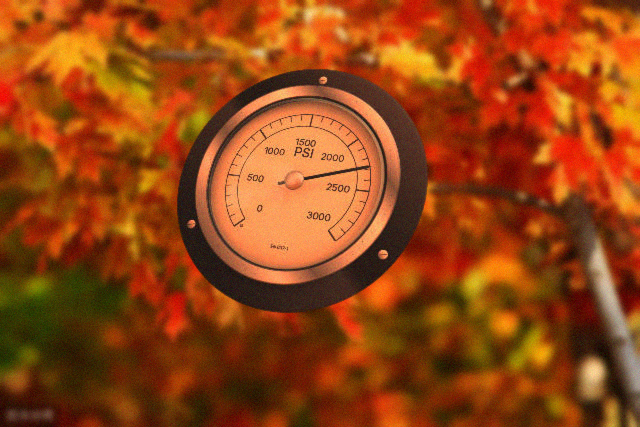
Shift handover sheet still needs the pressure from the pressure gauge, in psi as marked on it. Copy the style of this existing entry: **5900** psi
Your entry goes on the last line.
**2300** psi
